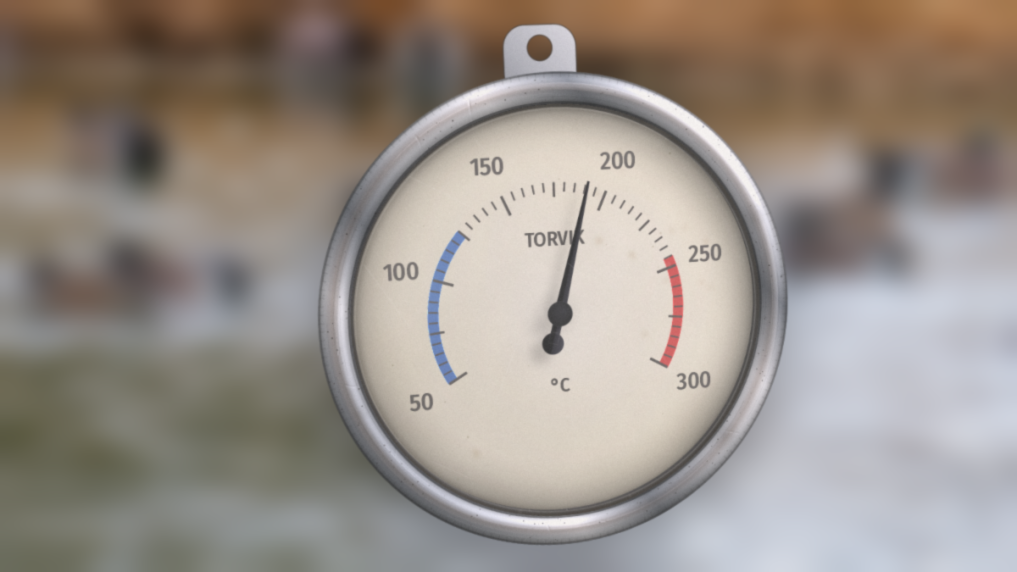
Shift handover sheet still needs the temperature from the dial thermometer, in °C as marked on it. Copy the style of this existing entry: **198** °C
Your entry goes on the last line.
**190** °C
